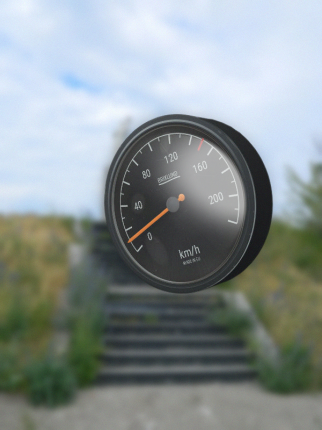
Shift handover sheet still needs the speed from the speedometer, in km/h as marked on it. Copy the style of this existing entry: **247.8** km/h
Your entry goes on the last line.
**10** km/h
